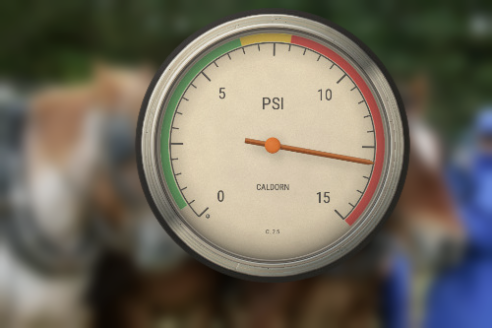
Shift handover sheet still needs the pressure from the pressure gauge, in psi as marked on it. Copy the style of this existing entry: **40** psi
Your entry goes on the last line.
**13** psi
